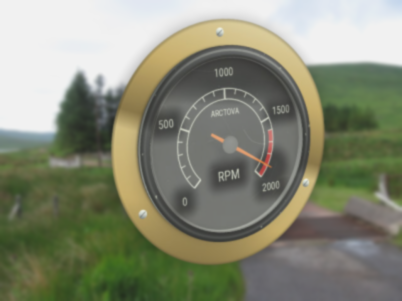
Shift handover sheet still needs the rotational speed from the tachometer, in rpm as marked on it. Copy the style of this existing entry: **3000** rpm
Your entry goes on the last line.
**1900** rpm
